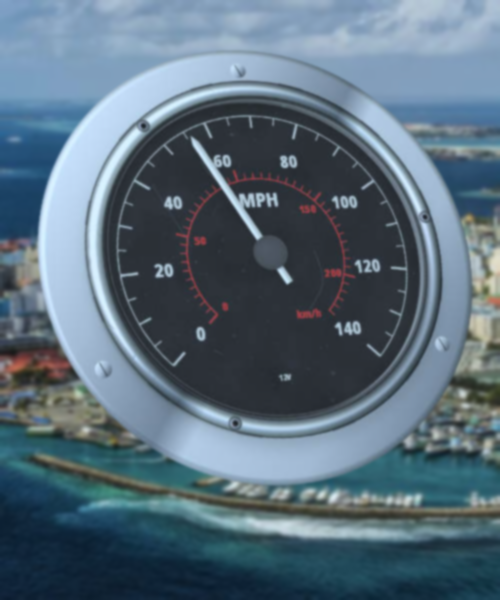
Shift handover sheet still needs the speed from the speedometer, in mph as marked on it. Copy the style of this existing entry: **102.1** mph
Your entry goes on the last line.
**55** mph
